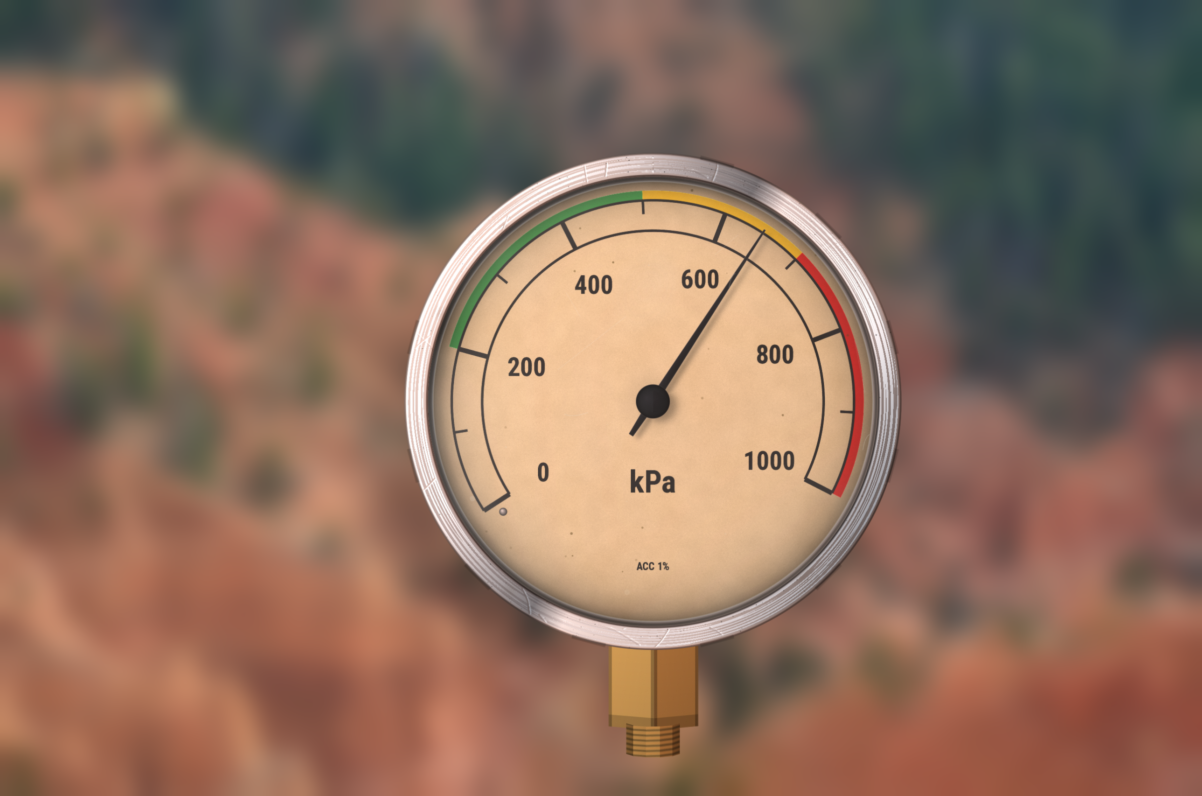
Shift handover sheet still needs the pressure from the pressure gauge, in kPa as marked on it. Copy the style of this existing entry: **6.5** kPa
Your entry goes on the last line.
**650** kPa
